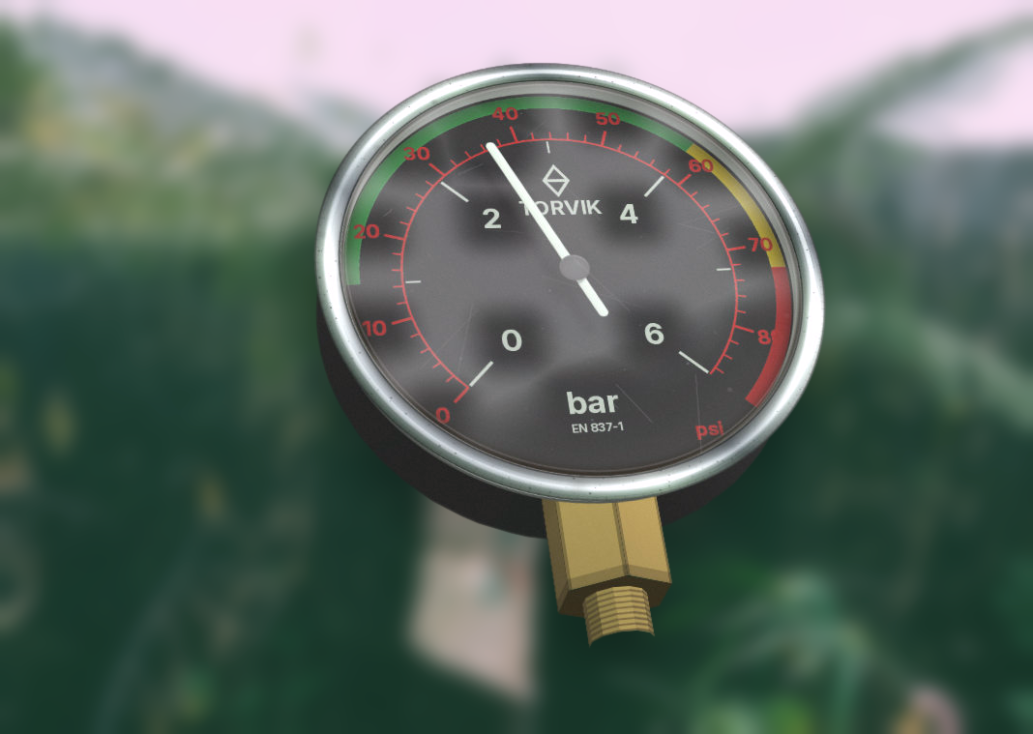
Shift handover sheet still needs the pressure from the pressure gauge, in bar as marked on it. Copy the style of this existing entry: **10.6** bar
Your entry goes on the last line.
**2.5** bar
